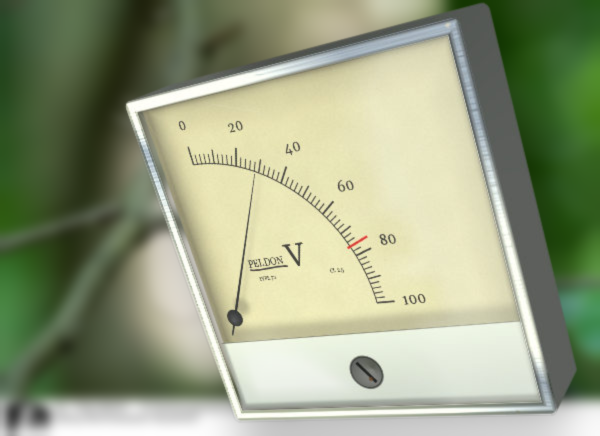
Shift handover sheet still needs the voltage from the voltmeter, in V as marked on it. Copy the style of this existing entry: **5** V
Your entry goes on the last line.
**30** V
